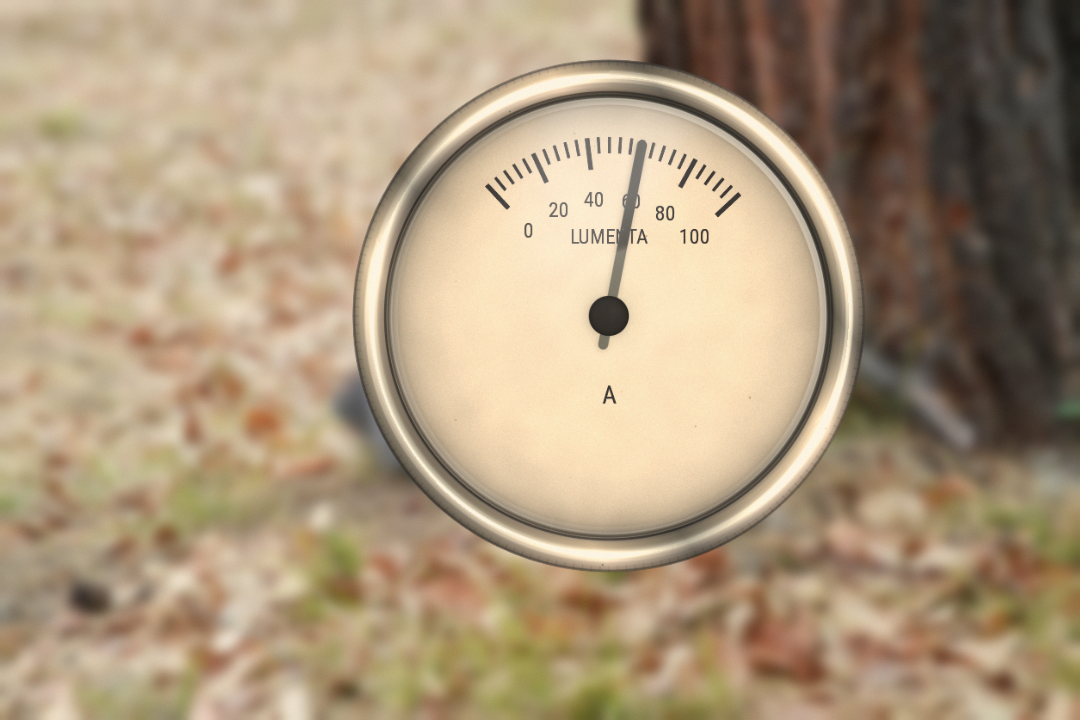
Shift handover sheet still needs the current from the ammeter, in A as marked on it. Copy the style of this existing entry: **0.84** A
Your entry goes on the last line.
**60** A
